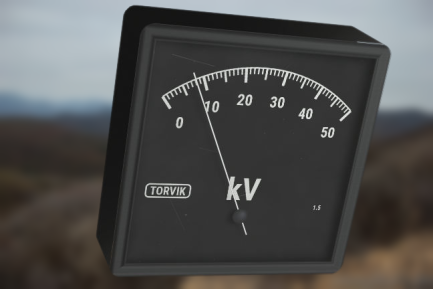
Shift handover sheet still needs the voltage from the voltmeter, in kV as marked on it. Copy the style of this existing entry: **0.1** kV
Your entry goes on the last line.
**8** kV
